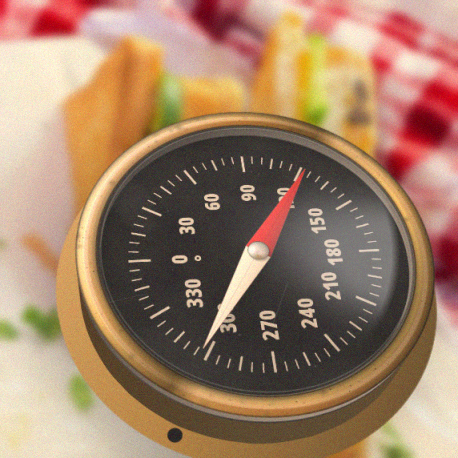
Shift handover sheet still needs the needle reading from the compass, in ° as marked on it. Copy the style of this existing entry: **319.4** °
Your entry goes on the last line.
**122.5** °
